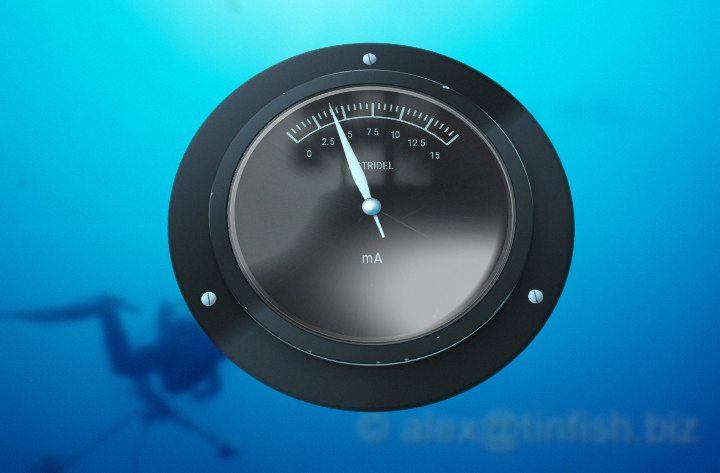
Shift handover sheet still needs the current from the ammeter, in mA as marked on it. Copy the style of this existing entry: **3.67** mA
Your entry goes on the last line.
**4** mA
